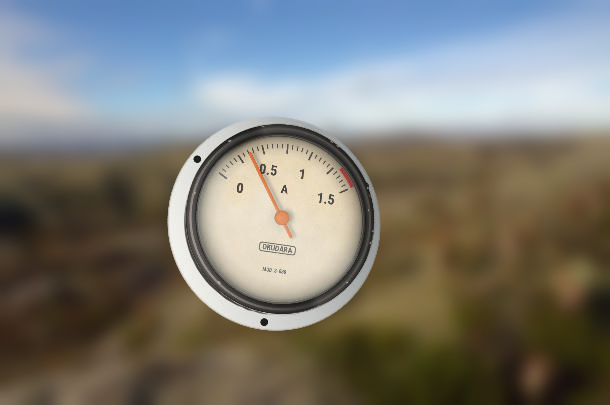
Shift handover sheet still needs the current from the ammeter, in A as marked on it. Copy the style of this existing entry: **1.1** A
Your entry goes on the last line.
**0.35** A
